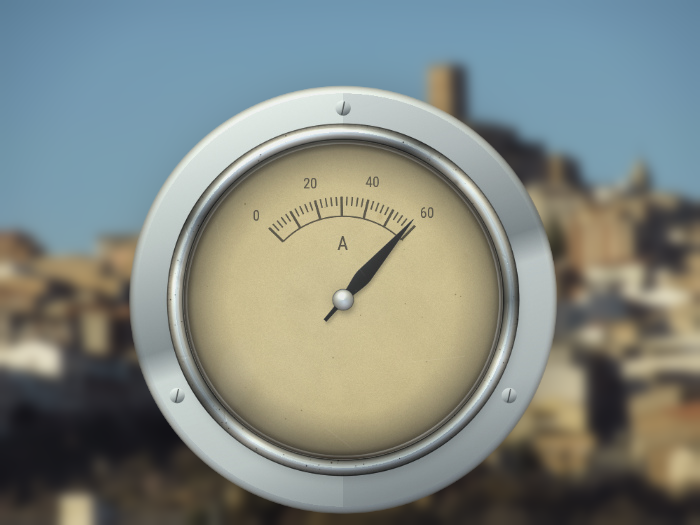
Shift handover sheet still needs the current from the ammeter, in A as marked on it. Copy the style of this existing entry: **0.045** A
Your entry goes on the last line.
**58** A
